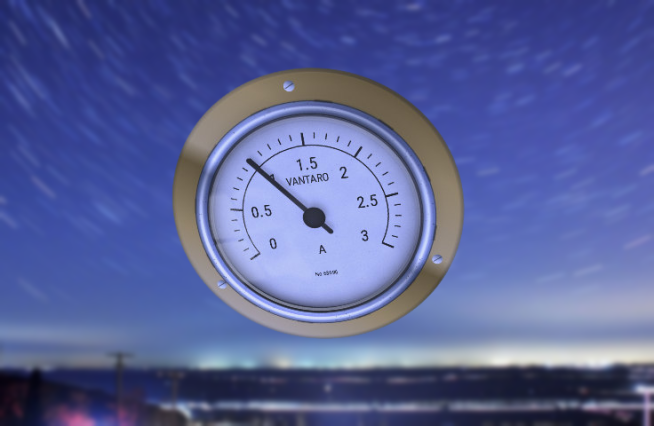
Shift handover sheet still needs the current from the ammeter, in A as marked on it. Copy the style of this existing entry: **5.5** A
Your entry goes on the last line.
**1** A
